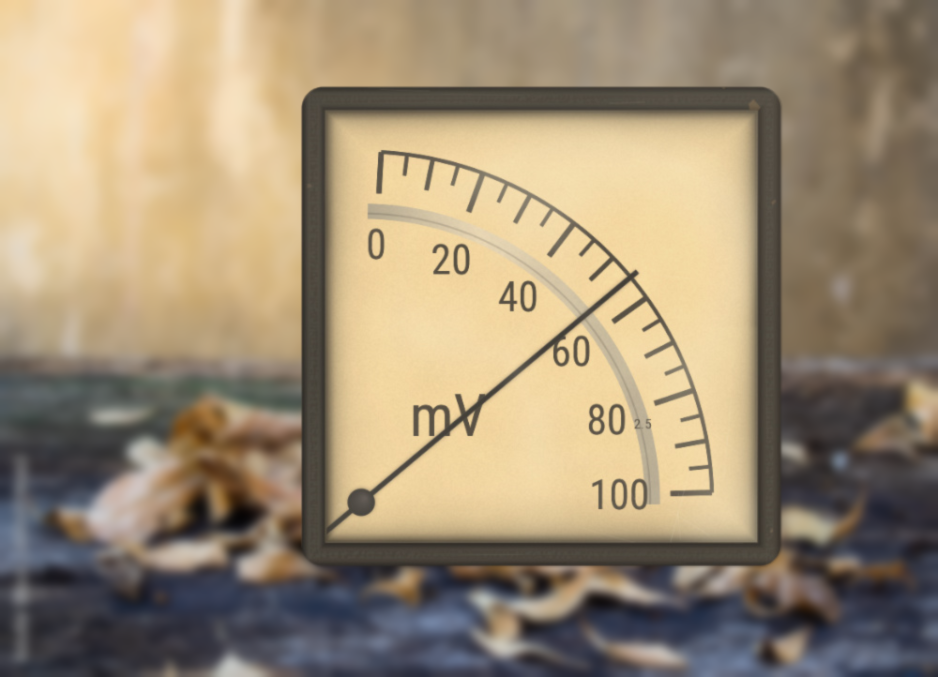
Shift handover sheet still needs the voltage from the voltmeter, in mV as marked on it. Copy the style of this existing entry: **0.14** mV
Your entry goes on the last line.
**55** mV
